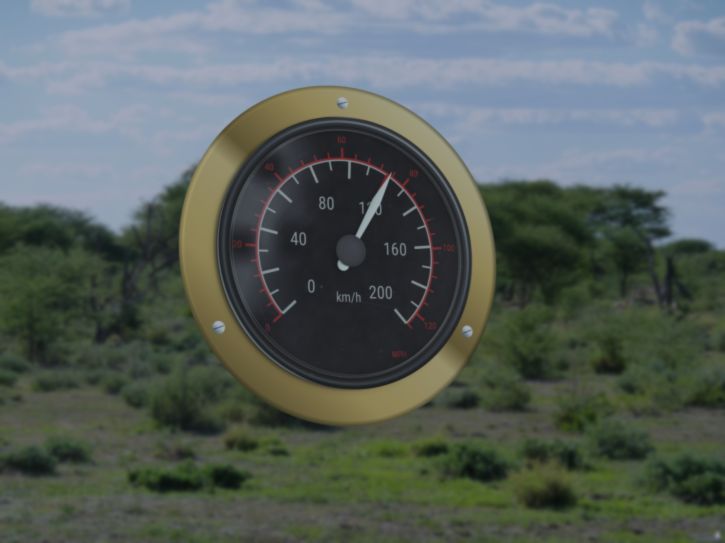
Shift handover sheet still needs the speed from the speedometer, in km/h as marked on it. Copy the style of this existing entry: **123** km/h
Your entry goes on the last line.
**120** km/h
